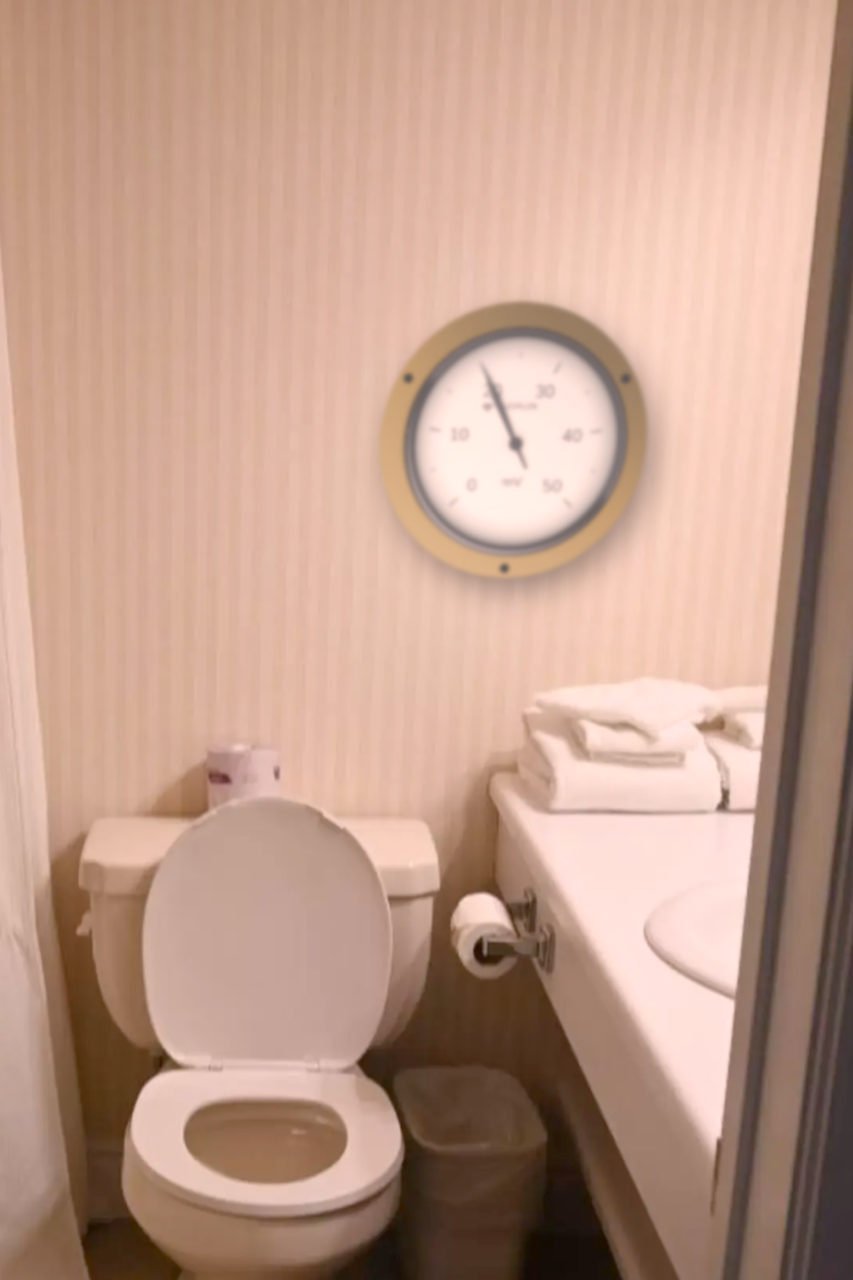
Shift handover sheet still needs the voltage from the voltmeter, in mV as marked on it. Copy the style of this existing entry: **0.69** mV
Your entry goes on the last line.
**20** mV
